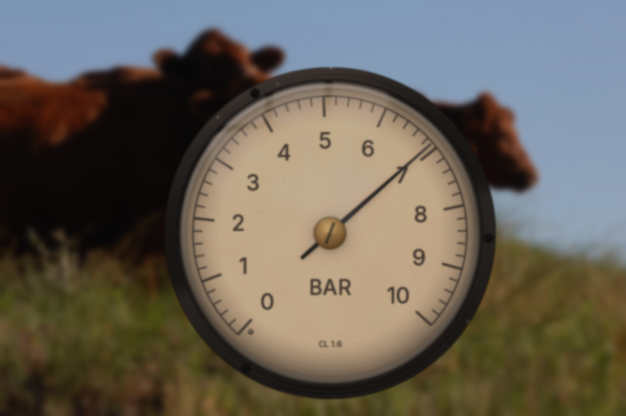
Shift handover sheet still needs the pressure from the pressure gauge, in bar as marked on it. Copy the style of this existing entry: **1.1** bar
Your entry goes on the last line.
**6.9** bar
